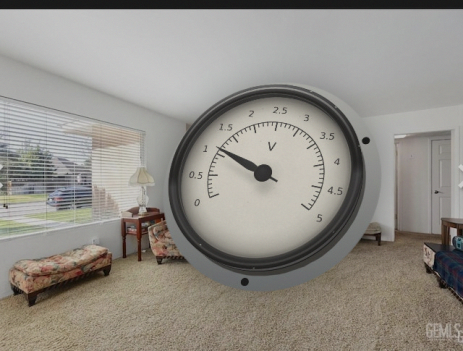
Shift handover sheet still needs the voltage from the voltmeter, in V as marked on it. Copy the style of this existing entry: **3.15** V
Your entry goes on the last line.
**1.1** V
